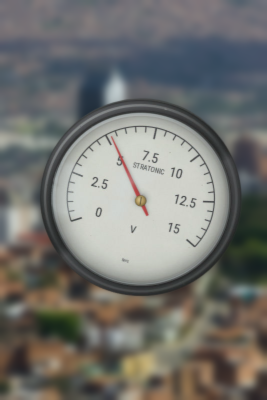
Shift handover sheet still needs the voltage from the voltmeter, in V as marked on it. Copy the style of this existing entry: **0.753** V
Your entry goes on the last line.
**5.25** V
